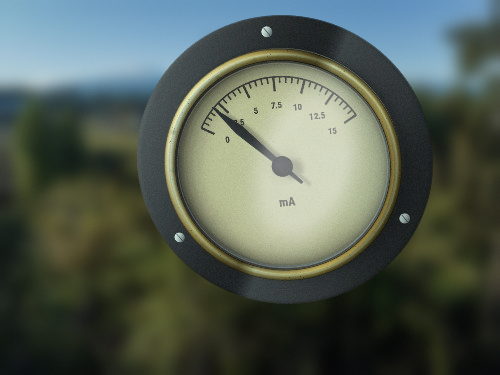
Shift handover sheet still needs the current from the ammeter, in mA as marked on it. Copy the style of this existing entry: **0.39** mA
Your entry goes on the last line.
**2** mA
